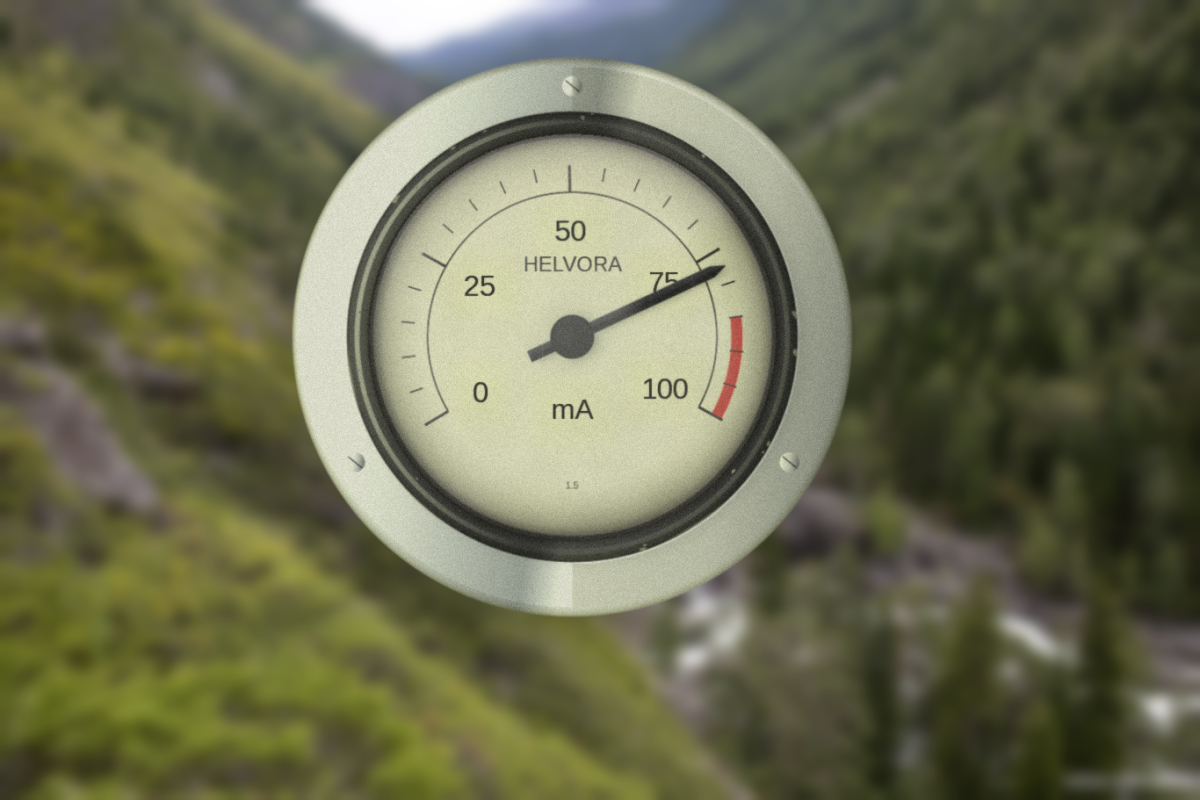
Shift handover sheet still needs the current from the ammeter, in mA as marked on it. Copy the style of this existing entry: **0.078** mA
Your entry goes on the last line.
**77.5** mA
